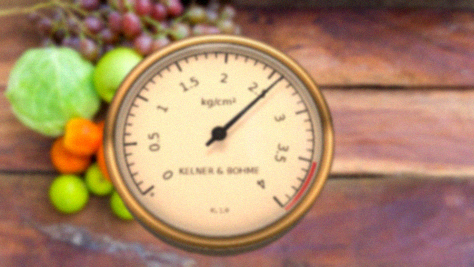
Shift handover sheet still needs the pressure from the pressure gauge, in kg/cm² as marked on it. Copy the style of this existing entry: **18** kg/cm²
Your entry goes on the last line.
**2.6** kg/cm²
